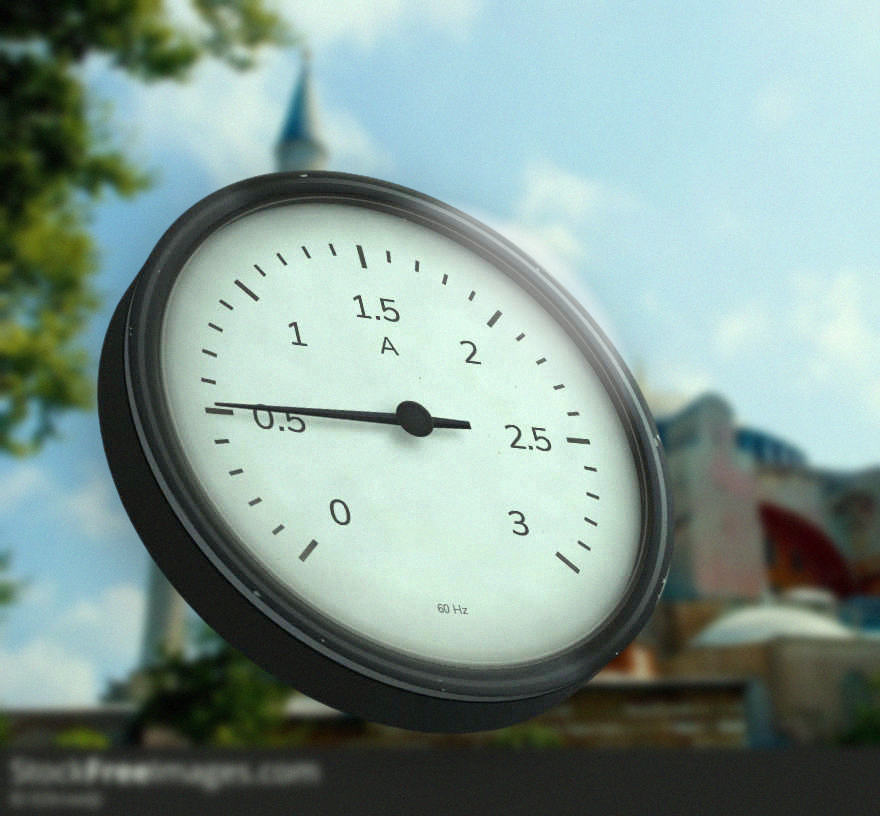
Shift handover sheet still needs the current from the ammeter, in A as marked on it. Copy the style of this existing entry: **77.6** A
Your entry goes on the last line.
**0.5** A
